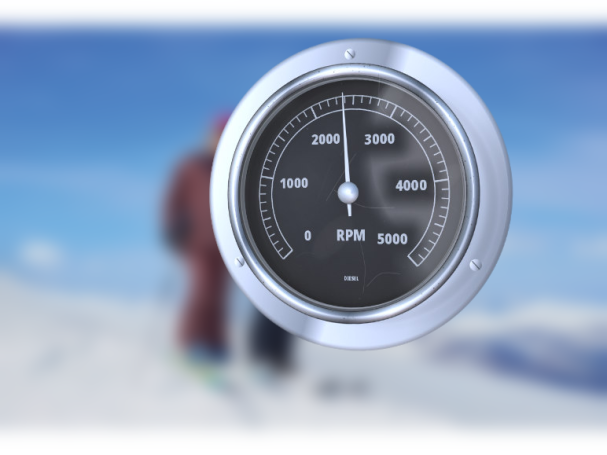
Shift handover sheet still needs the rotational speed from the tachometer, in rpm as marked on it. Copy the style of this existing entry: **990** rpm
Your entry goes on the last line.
**2400** rpm
